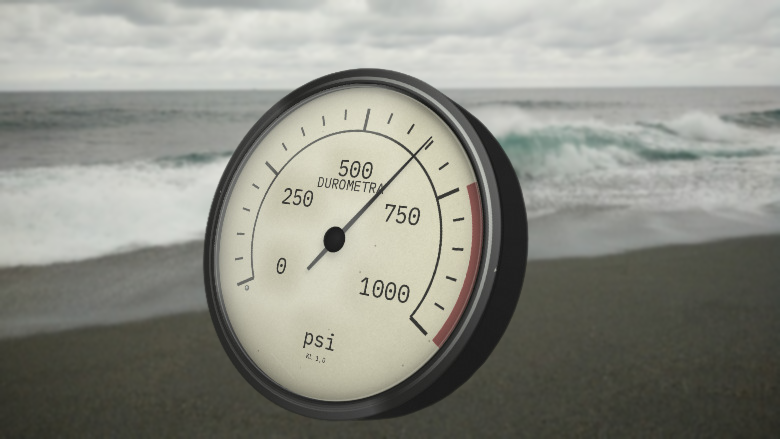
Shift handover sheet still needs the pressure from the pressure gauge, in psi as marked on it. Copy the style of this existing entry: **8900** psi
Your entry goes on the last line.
**650** psi
